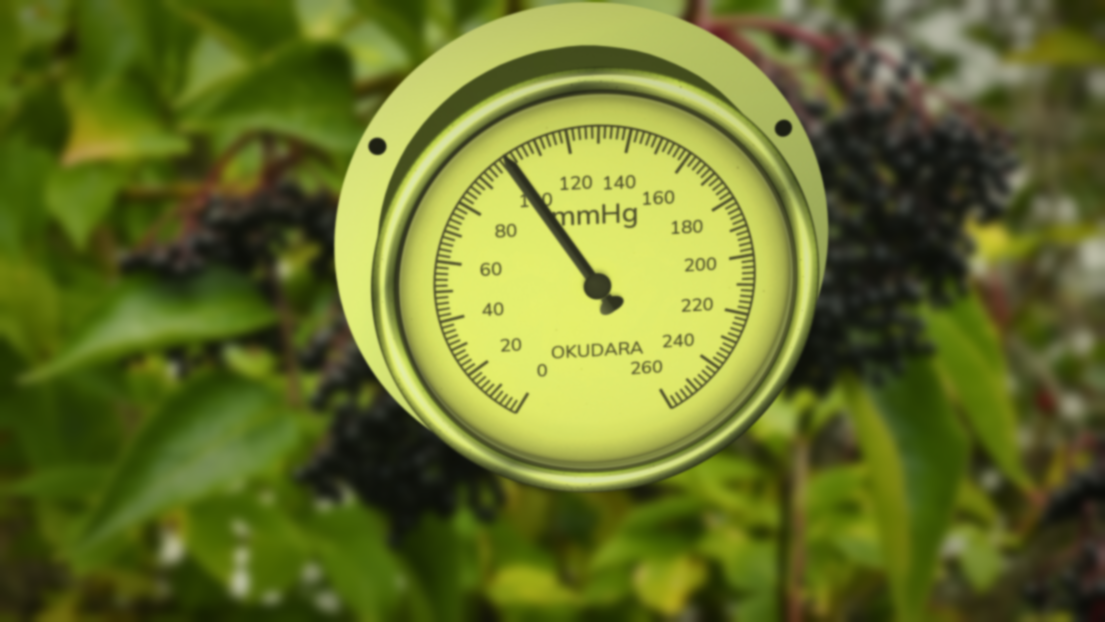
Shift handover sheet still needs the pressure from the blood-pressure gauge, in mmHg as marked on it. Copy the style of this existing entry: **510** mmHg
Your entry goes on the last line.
**100** mmHg
